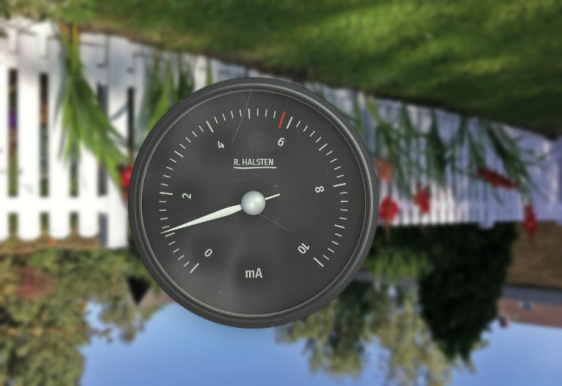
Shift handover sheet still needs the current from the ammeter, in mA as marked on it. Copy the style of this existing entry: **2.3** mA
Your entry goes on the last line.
**1.1** mA
